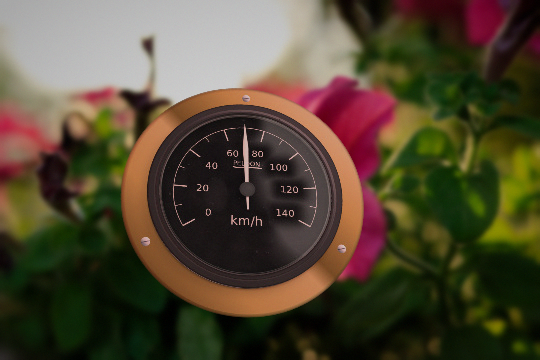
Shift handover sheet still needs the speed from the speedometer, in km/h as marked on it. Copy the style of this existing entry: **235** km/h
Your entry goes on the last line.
**70** km/h
